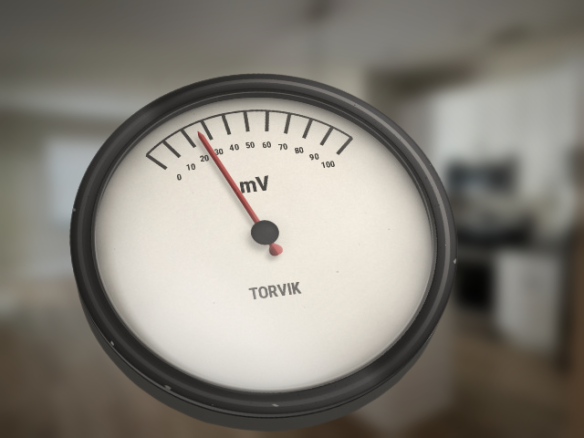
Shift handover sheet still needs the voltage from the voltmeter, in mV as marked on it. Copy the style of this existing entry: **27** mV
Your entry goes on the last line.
**25** mV
